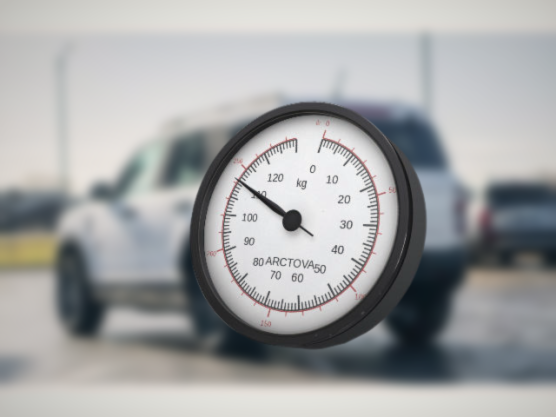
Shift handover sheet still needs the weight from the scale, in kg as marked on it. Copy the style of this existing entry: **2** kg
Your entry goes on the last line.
**110** kg
